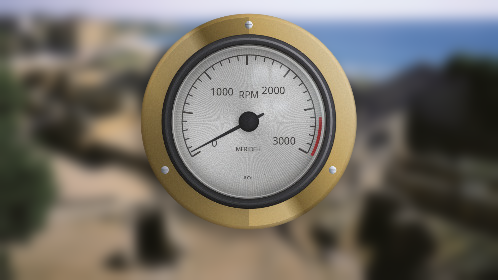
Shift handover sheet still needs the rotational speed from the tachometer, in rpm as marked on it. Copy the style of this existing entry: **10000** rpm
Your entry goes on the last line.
**50** rpm
